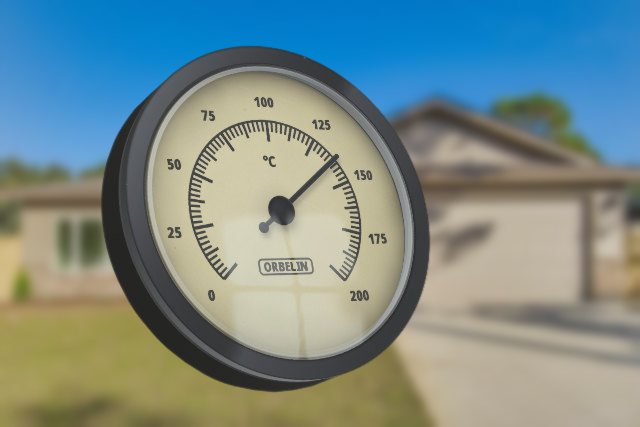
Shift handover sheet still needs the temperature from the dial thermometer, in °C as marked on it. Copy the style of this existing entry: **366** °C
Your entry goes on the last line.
**137.5** °C
